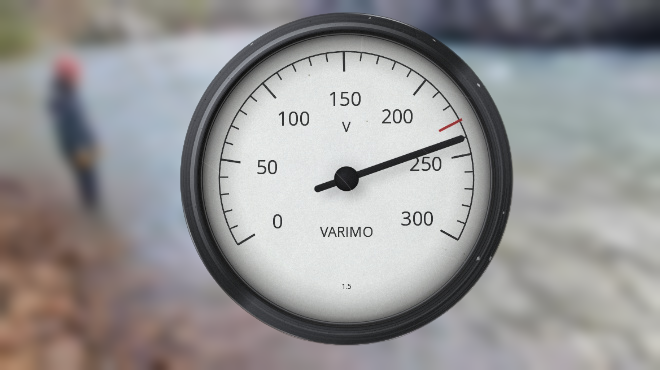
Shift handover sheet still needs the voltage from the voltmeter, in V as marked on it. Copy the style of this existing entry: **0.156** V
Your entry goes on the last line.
**240** V
